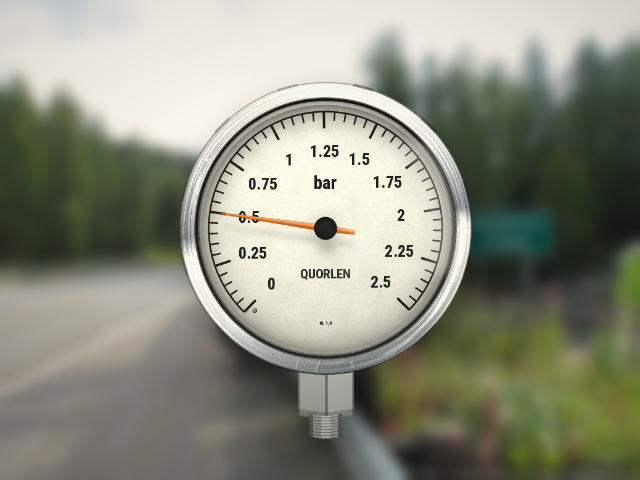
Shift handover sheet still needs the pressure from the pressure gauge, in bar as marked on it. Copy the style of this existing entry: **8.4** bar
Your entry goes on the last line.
**0.5** bar
